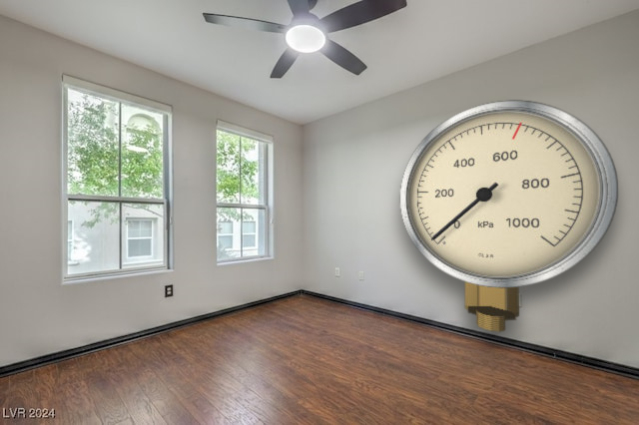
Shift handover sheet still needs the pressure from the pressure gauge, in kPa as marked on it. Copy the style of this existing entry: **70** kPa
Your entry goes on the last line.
**20** kPa
